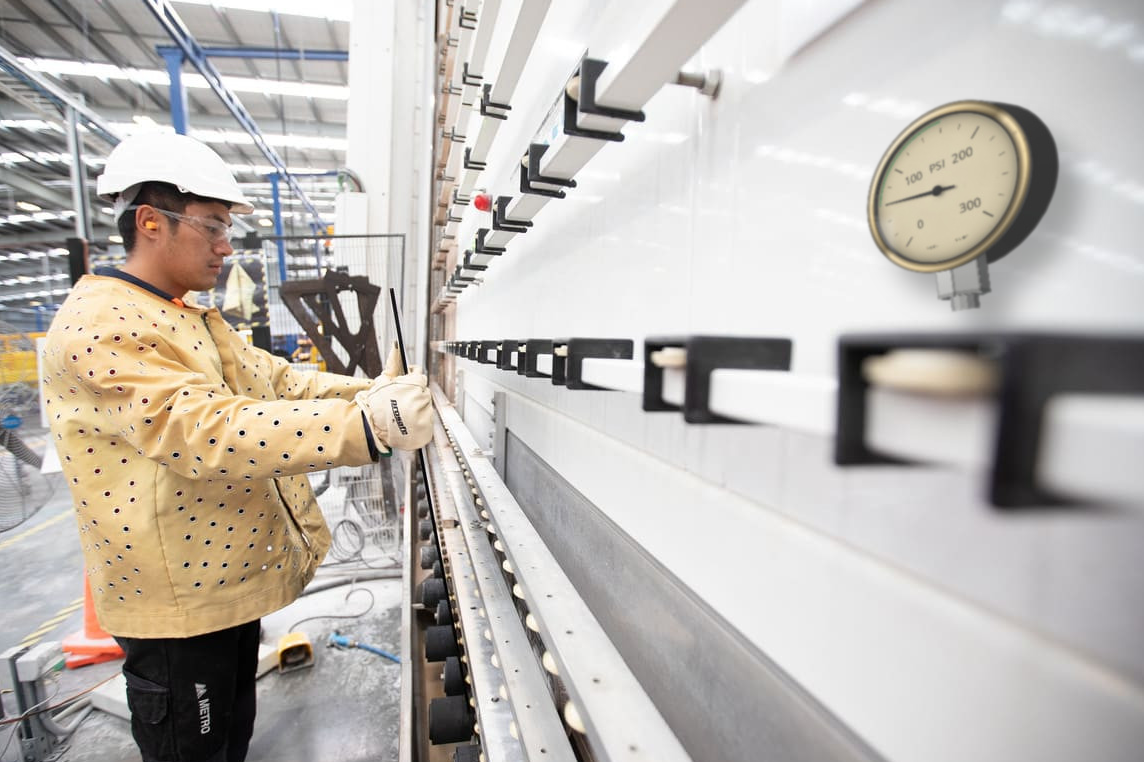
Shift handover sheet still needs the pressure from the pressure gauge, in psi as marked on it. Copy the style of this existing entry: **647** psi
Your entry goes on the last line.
**60** psi
